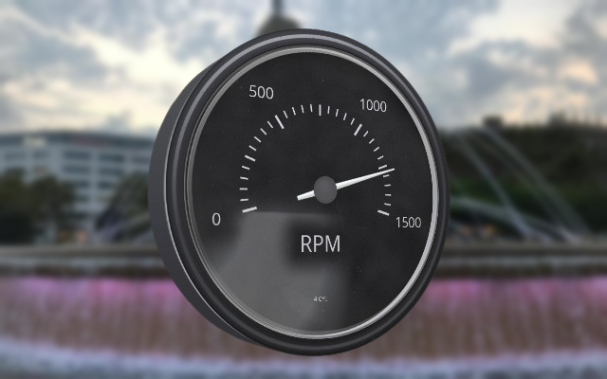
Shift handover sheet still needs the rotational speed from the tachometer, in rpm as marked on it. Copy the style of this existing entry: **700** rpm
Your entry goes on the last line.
**1275** rpm
